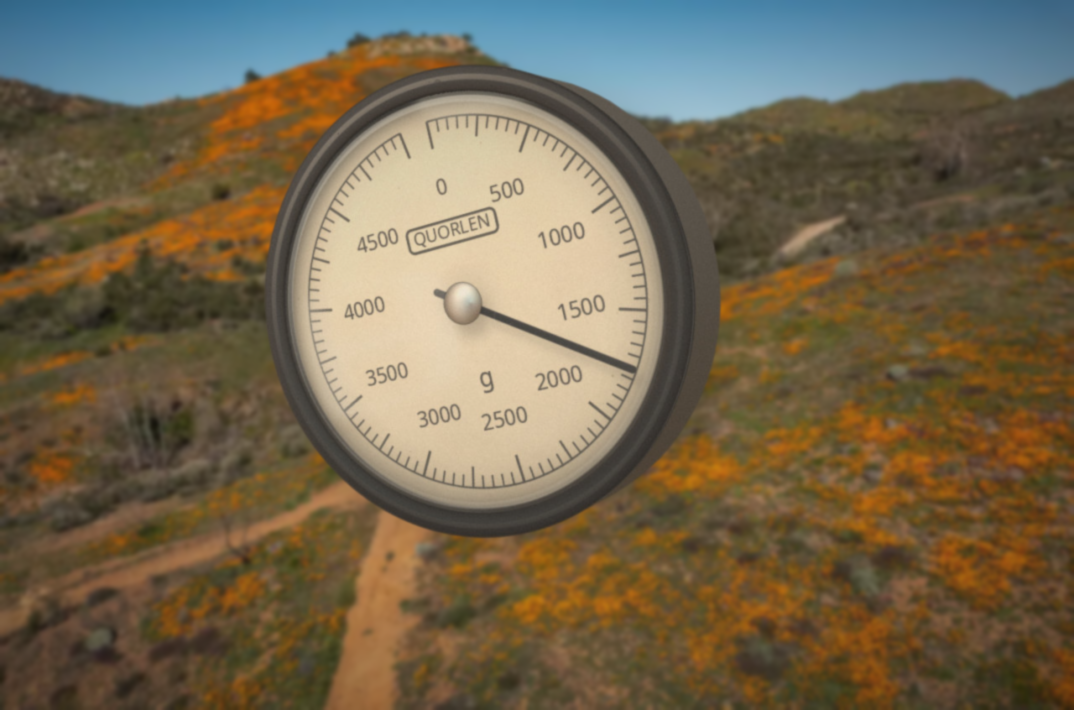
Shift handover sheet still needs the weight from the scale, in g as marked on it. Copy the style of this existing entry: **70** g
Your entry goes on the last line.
**1750** g
